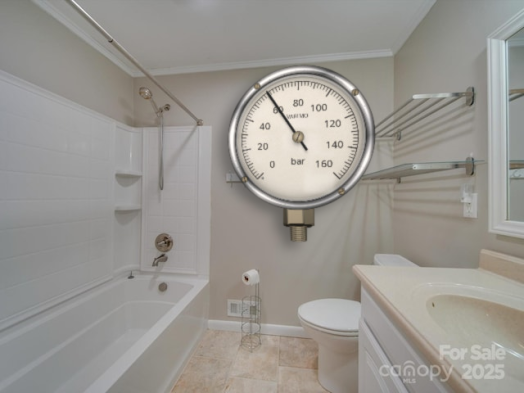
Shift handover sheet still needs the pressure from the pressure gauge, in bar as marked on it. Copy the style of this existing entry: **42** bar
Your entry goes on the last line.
**60** bar
